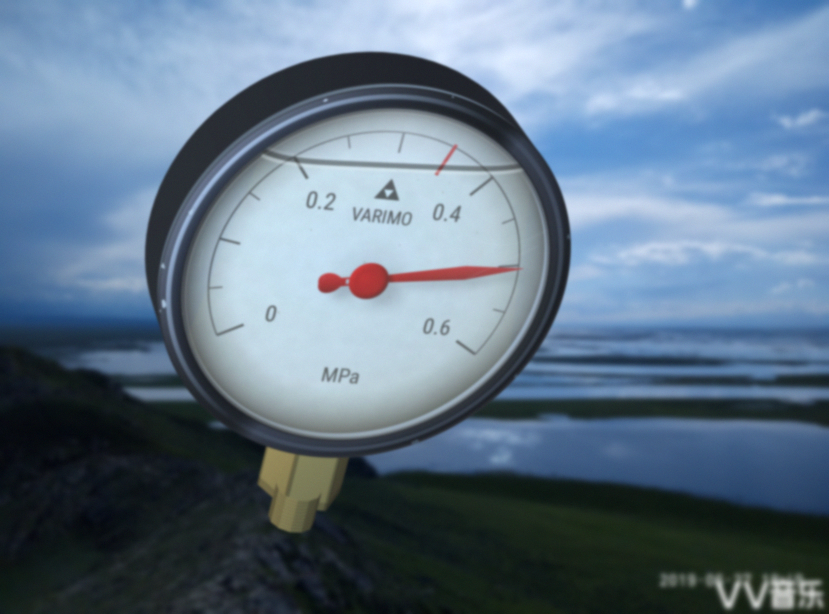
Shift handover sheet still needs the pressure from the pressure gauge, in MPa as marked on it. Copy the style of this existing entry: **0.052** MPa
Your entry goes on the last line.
**0.5** MPa
